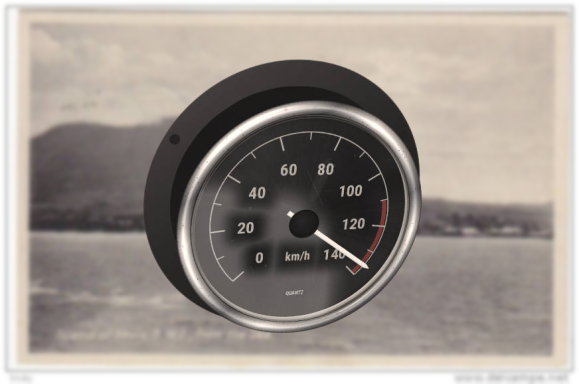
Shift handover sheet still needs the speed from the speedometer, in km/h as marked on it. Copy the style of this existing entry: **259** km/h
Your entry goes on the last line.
**135** km/h
